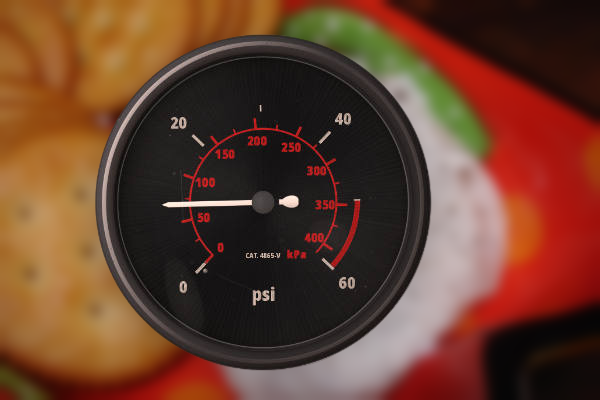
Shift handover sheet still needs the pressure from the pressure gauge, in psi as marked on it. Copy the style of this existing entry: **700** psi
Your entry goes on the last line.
**10** psi
